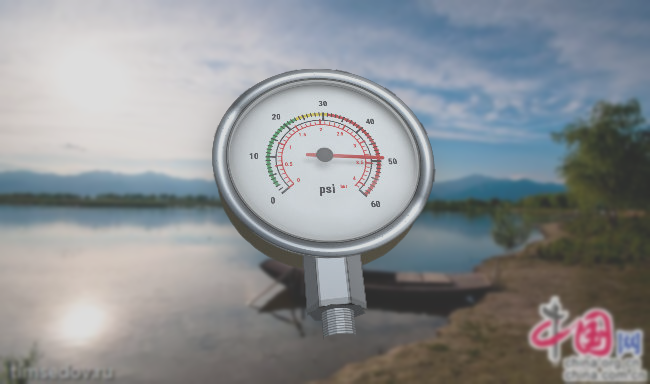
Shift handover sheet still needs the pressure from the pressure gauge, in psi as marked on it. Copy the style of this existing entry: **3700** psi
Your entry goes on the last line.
**50** psi
